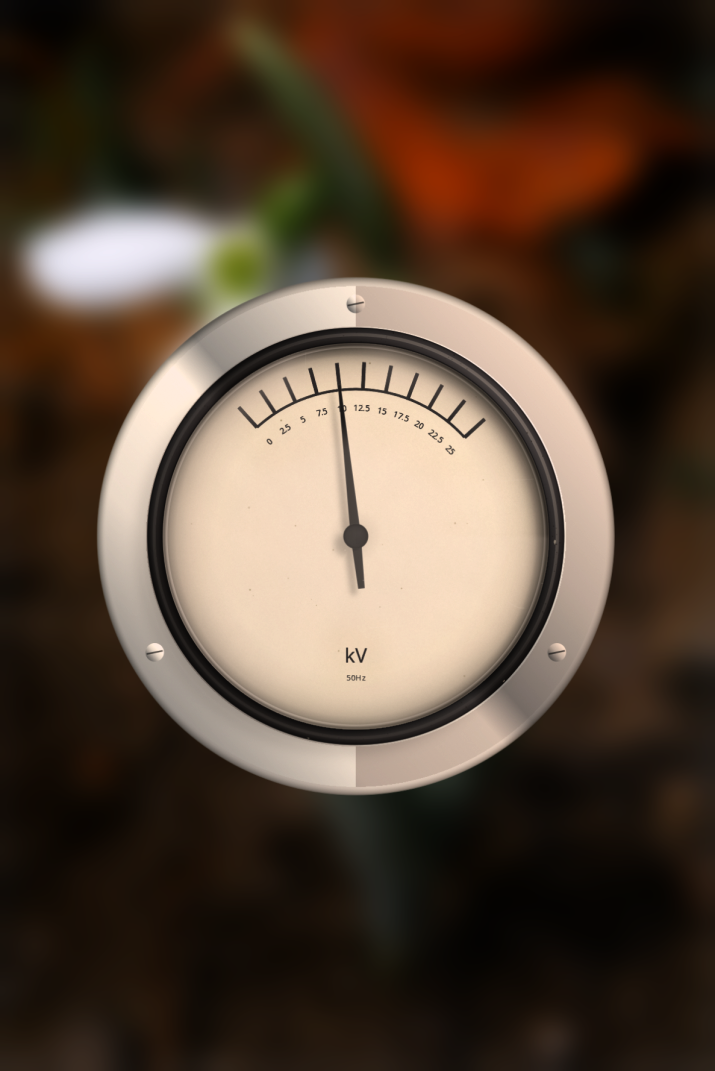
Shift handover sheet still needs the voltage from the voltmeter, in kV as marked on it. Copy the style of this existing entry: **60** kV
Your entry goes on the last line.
**10** kV
